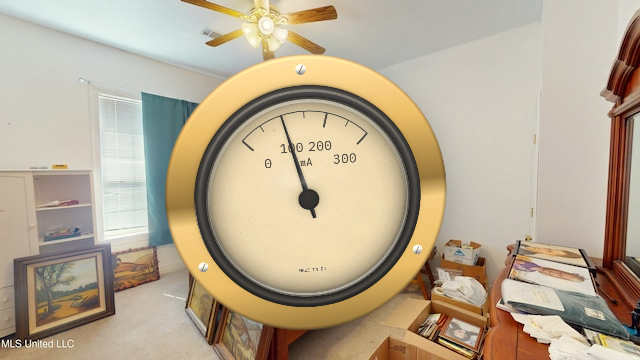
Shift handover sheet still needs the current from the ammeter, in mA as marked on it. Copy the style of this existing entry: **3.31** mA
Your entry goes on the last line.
**100** mA
